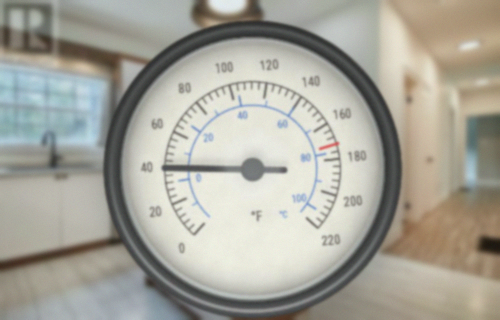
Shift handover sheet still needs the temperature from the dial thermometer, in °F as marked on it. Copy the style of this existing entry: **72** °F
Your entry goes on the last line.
**40** °F
